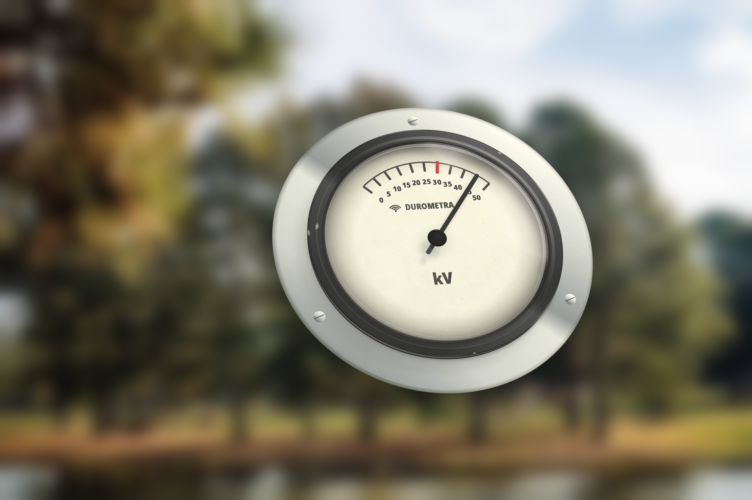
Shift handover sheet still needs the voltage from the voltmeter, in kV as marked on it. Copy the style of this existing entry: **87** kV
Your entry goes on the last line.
**45** kV
